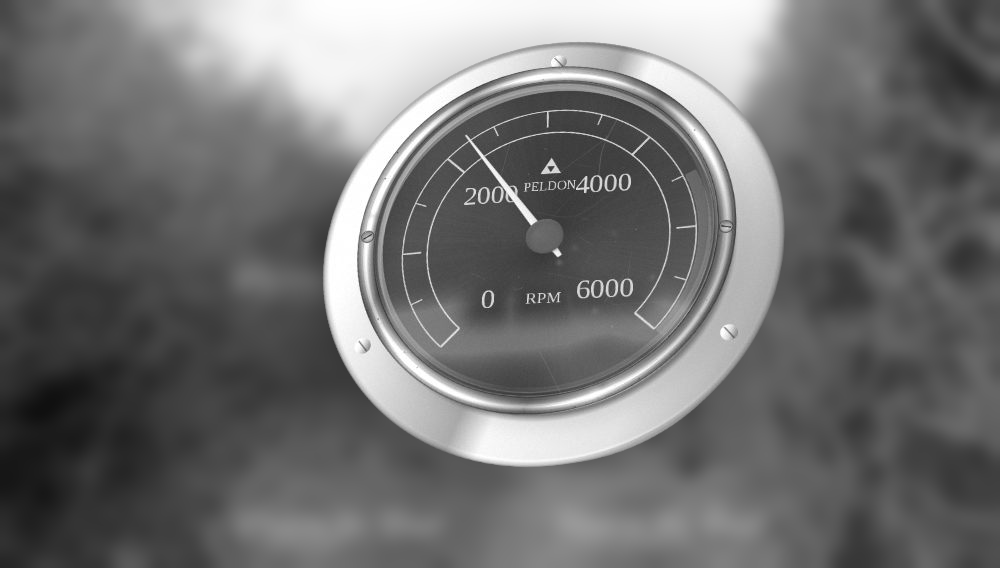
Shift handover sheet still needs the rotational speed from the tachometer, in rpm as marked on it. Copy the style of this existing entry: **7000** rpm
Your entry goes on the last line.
**2250** rpm
